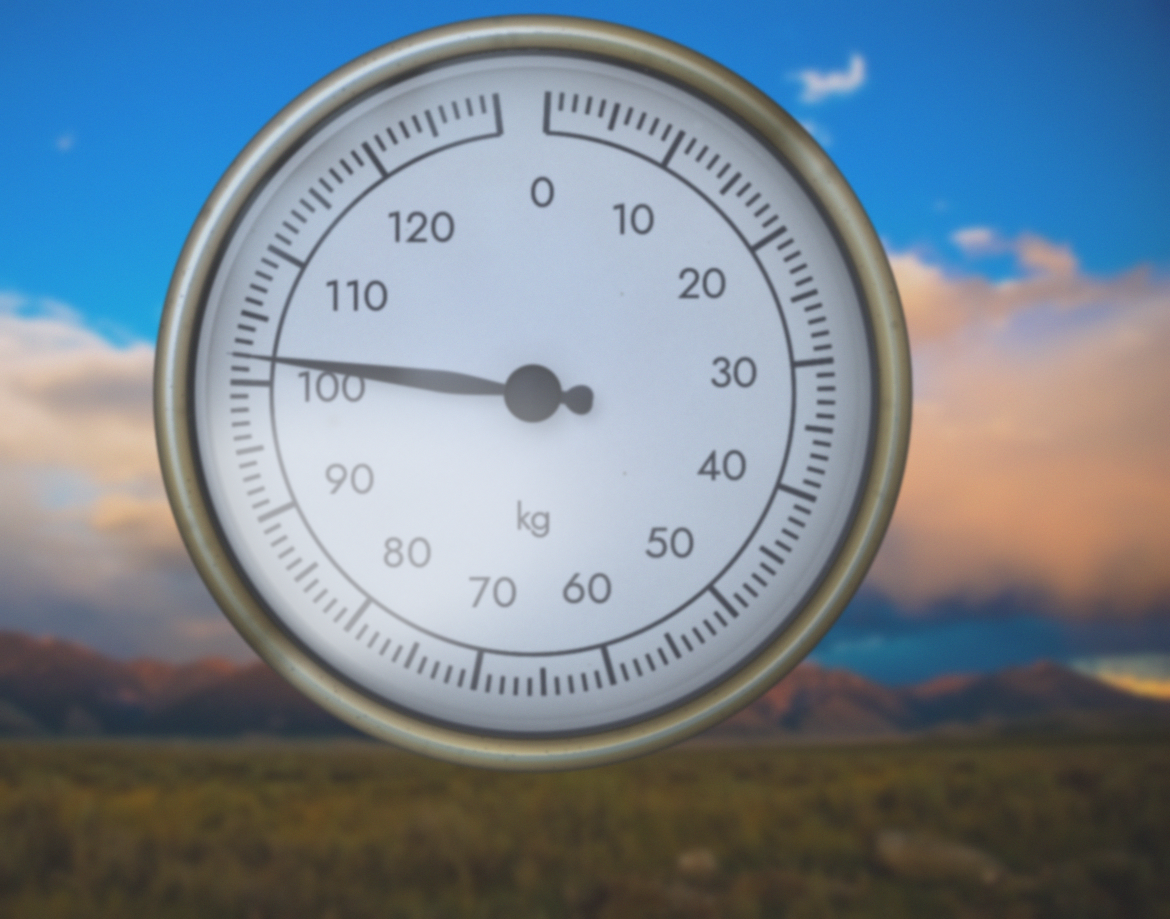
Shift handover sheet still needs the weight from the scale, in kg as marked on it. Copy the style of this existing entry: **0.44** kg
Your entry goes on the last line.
**102** kg
